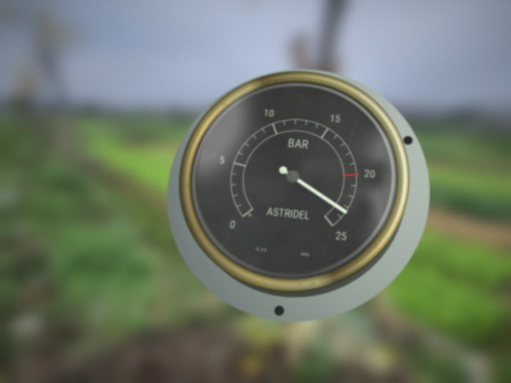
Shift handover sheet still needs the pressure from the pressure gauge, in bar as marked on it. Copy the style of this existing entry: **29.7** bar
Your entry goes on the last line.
**23.5** bar
